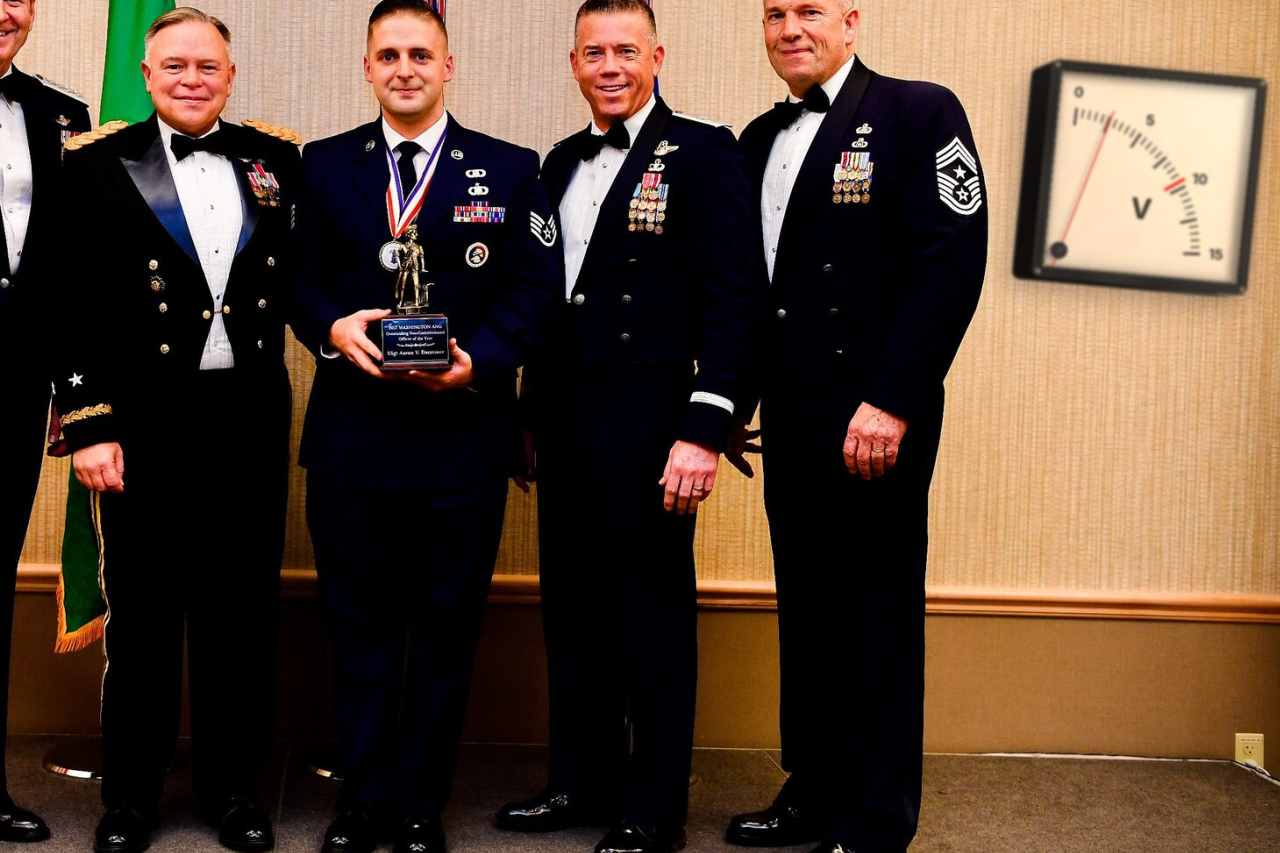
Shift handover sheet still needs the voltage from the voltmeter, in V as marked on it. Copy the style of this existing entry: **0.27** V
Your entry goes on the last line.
**2.5** V
